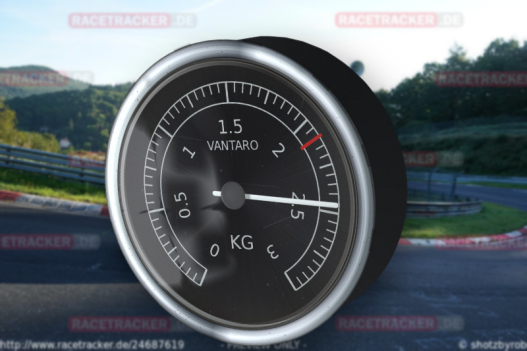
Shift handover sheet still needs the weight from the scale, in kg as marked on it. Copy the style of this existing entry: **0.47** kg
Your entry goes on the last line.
**2.45** kg
